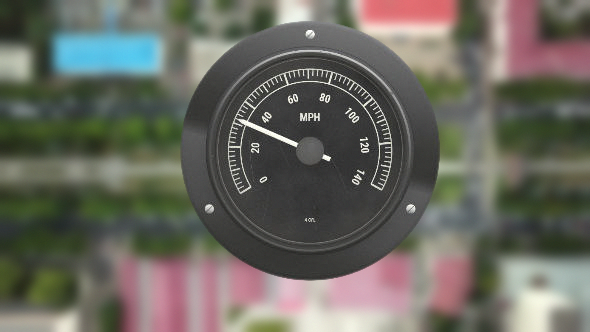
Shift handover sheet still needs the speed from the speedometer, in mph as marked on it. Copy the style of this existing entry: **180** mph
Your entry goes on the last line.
**32** mph
